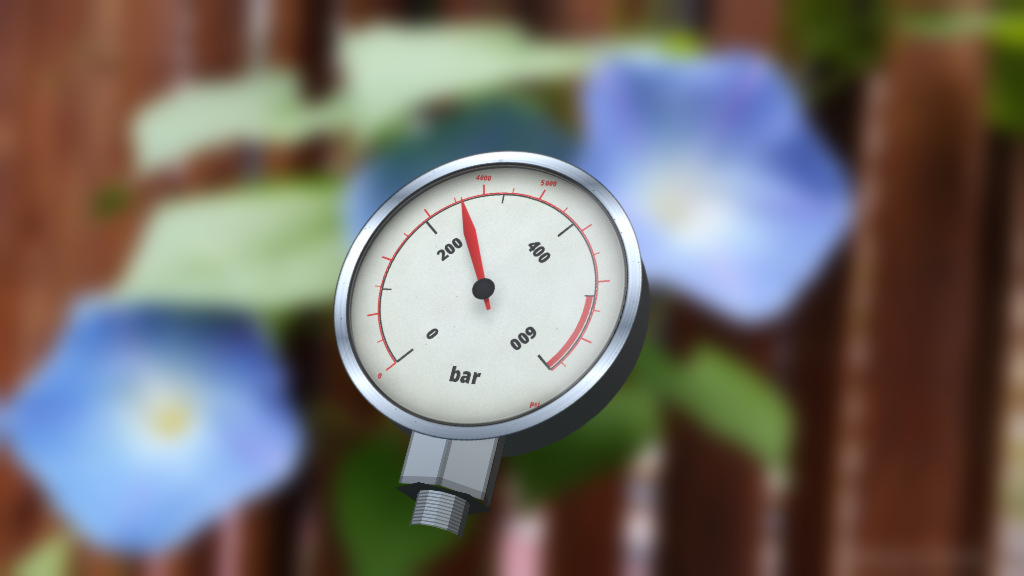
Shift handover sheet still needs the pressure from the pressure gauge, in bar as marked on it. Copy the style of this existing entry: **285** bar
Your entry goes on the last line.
**250** bar
